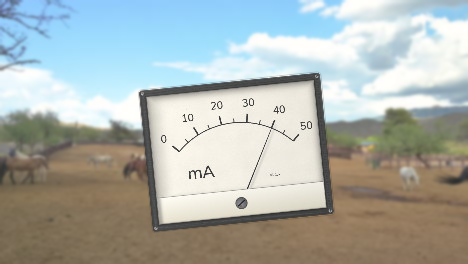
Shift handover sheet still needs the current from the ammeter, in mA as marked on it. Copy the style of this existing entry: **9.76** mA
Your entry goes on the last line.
**40** mA
